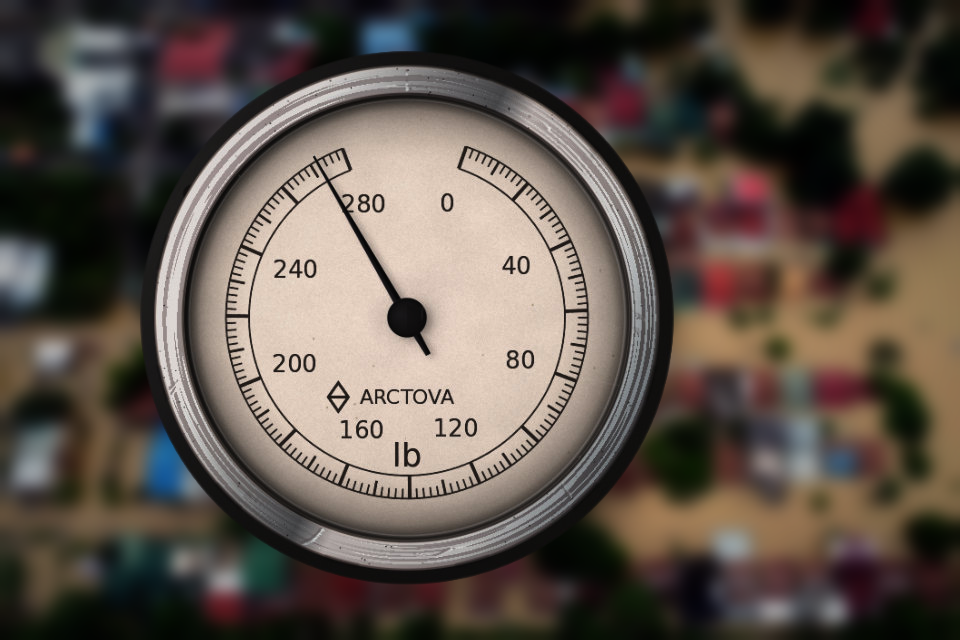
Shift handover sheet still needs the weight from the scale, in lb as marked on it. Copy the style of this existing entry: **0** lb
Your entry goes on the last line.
**272** lb
